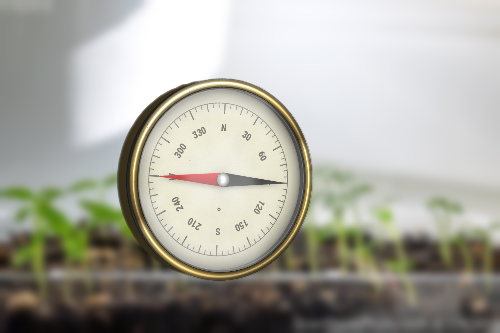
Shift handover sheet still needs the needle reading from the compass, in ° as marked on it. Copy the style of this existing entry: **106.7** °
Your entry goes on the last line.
**270** °
